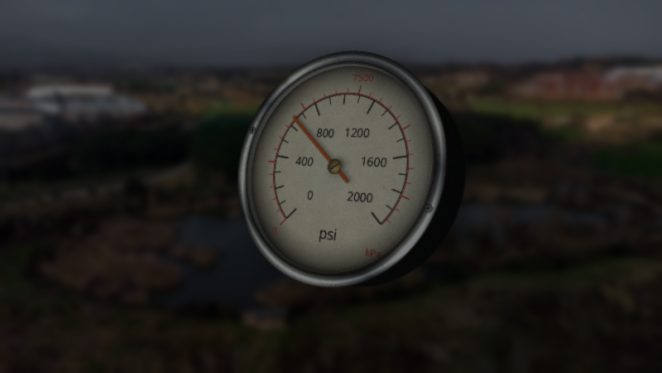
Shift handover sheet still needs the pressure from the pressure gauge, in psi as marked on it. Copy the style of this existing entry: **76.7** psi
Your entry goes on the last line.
**650** psi
